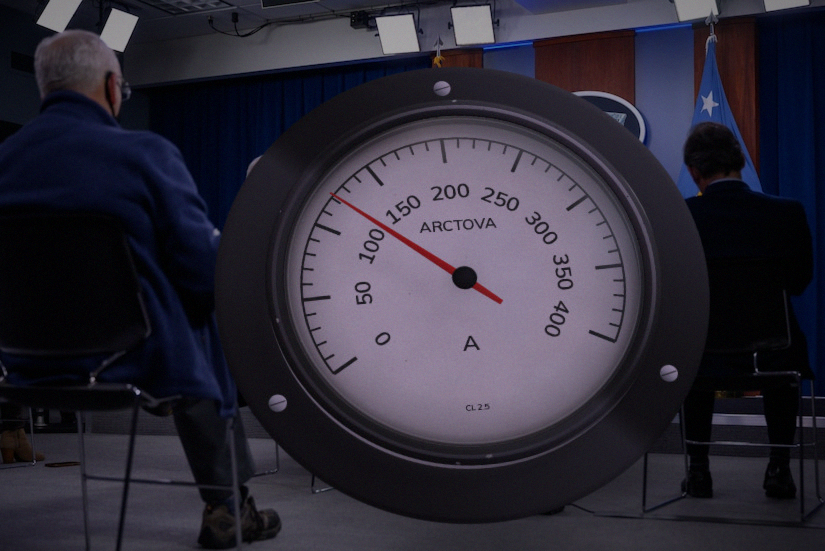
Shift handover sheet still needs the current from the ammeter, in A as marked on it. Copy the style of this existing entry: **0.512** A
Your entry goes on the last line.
**120** A
